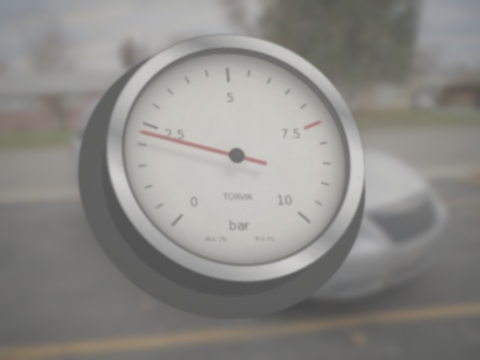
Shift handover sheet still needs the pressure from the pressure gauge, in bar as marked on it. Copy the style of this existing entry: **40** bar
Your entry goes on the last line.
**2.25** bar
